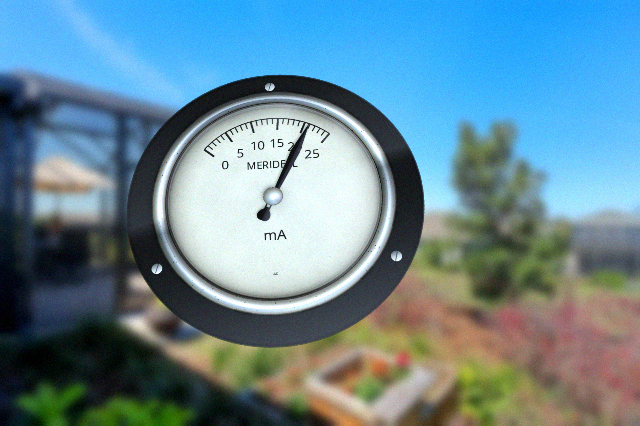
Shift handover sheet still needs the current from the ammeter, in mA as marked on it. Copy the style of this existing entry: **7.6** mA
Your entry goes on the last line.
**21** mA
